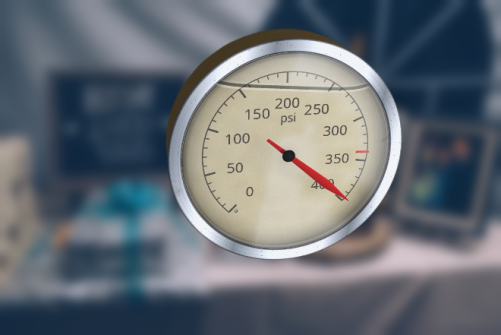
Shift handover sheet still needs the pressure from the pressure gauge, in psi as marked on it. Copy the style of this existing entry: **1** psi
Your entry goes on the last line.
**395** psi
